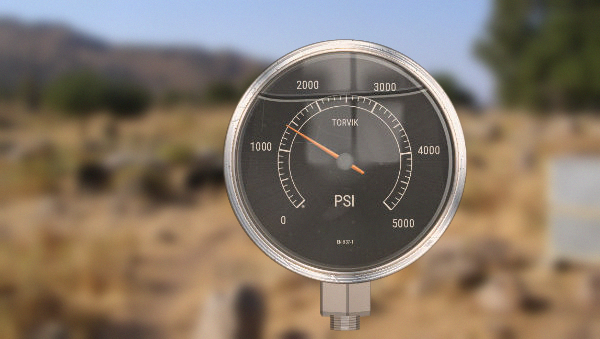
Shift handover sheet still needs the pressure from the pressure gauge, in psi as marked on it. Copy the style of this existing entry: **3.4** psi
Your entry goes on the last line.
**1400** psi
